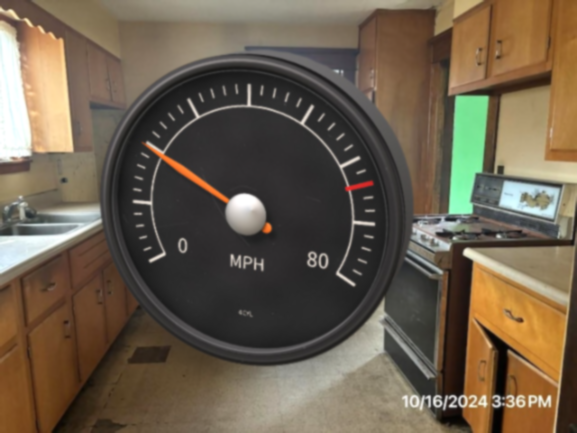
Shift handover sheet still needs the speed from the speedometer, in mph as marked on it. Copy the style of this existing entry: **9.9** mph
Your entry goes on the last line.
**20** mph
